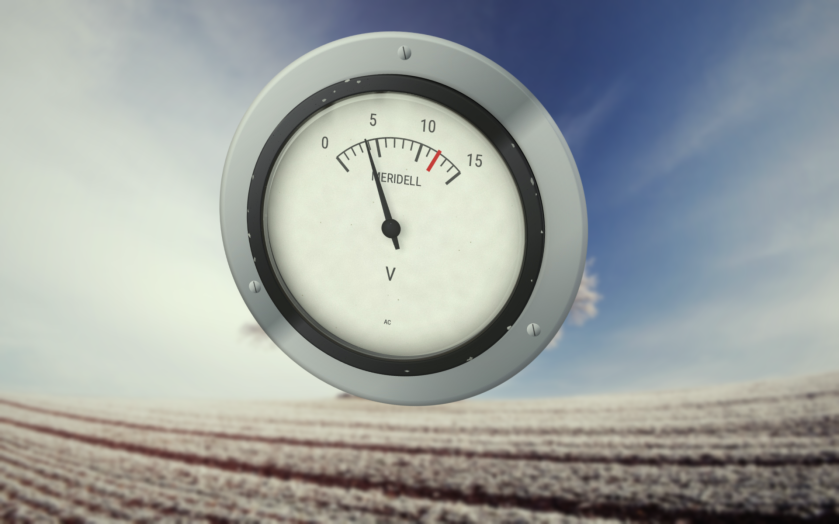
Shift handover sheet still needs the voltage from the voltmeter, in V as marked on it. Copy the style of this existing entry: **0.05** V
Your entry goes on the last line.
**4** V
